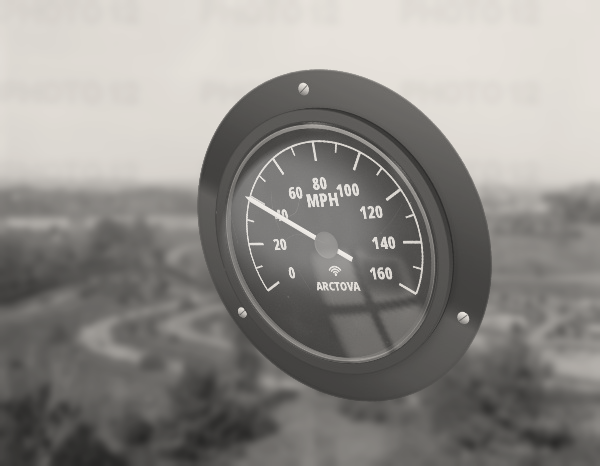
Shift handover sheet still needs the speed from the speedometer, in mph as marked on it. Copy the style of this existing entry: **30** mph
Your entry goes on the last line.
**40** mph
